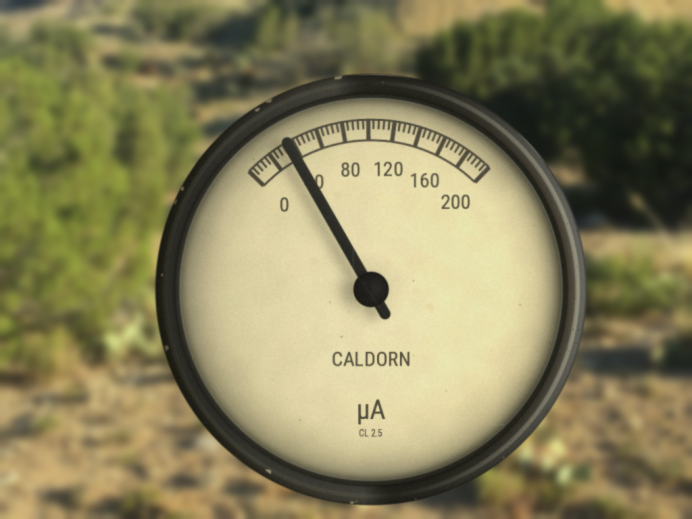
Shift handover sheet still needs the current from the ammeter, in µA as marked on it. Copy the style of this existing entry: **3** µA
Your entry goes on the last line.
**36** µA
